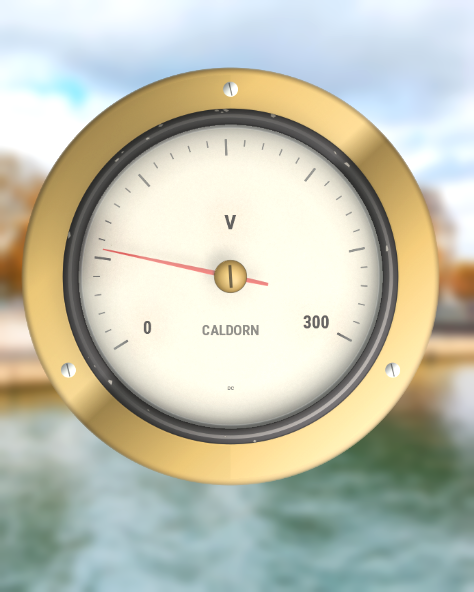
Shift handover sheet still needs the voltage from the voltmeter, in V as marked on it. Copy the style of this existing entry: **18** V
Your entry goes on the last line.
**55** V
